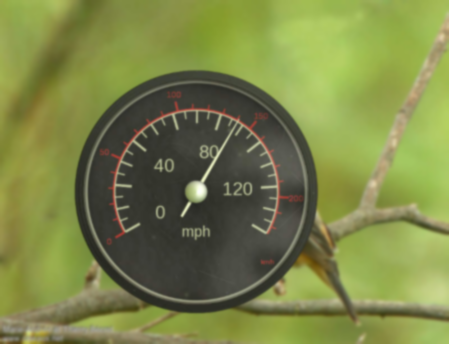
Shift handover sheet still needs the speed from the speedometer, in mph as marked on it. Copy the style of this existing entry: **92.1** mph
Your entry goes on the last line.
**87.5** mph
